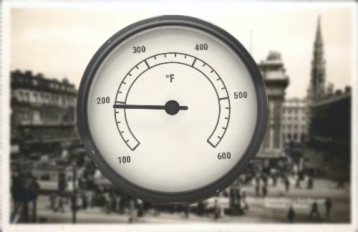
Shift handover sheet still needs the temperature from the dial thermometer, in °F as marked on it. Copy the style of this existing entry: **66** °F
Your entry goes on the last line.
**190** °F
